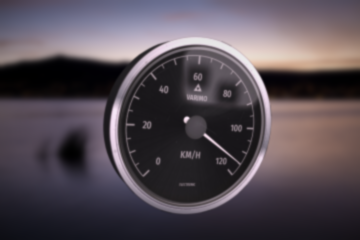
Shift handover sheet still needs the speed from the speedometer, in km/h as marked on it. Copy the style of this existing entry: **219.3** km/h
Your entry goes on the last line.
**115** km/h
